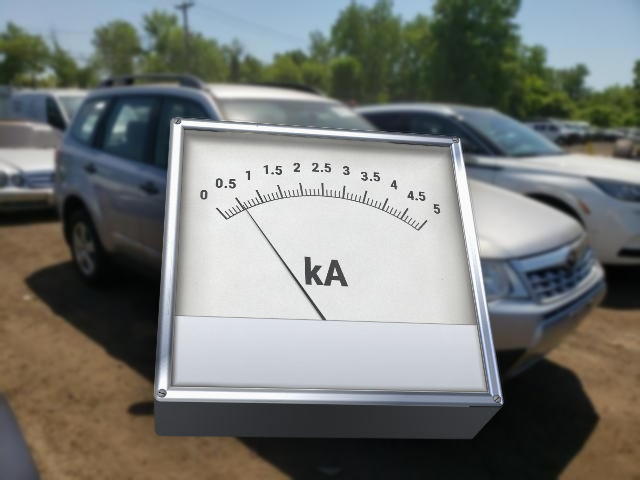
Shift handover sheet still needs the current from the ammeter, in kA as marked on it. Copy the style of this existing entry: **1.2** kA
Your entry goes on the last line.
**0.5** kA
